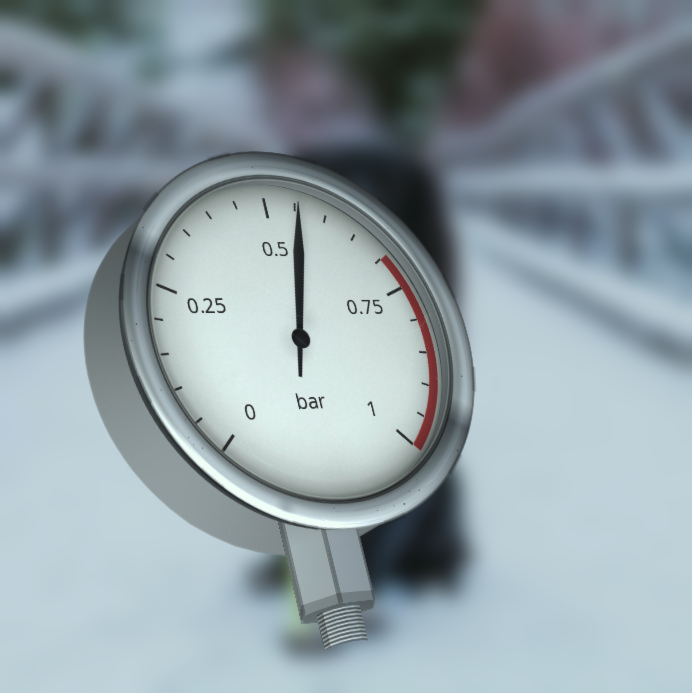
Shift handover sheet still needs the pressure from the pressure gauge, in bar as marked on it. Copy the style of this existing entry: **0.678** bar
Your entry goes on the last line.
**0.55** bar
